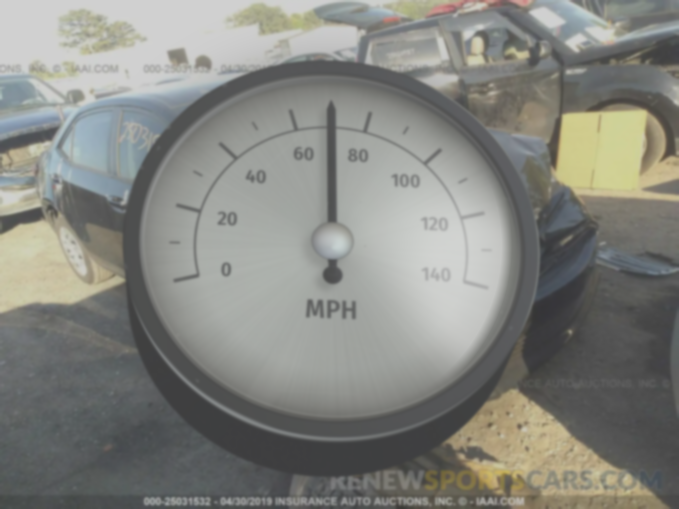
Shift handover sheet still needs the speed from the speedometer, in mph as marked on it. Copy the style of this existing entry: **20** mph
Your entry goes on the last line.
**70** mph
